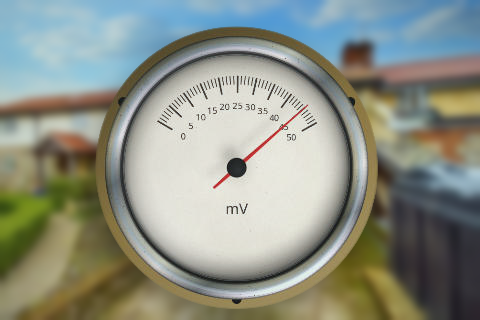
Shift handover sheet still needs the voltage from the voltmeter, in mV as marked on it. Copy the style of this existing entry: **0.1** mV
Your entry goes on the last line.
**45** mV
